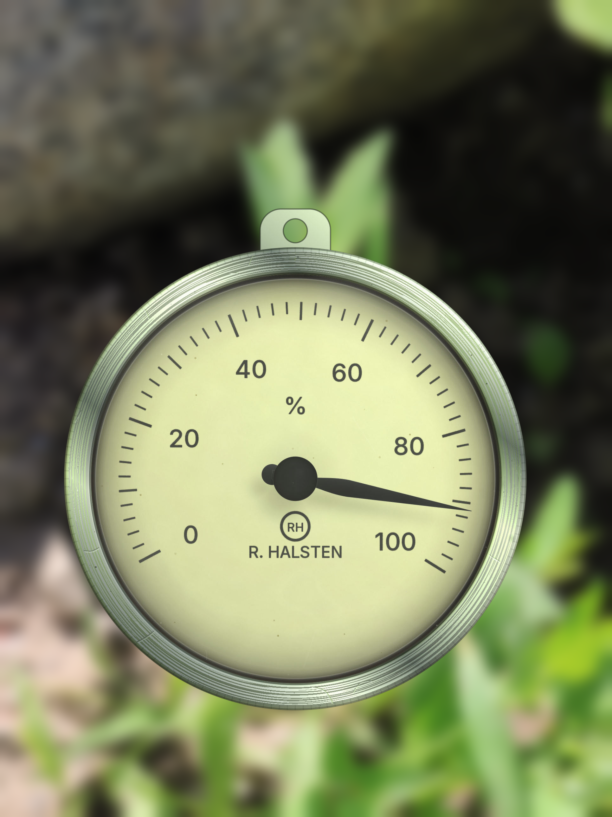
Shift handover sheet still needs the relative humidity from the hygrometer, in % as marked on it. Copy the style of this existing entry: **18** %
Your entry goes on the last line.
**91** %
